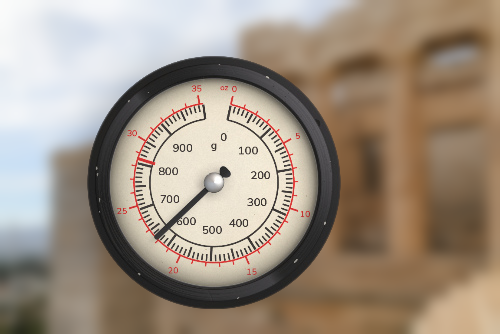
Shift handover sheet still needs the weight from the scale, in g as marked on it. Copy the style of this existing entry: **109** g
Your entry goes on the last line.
**630** g
